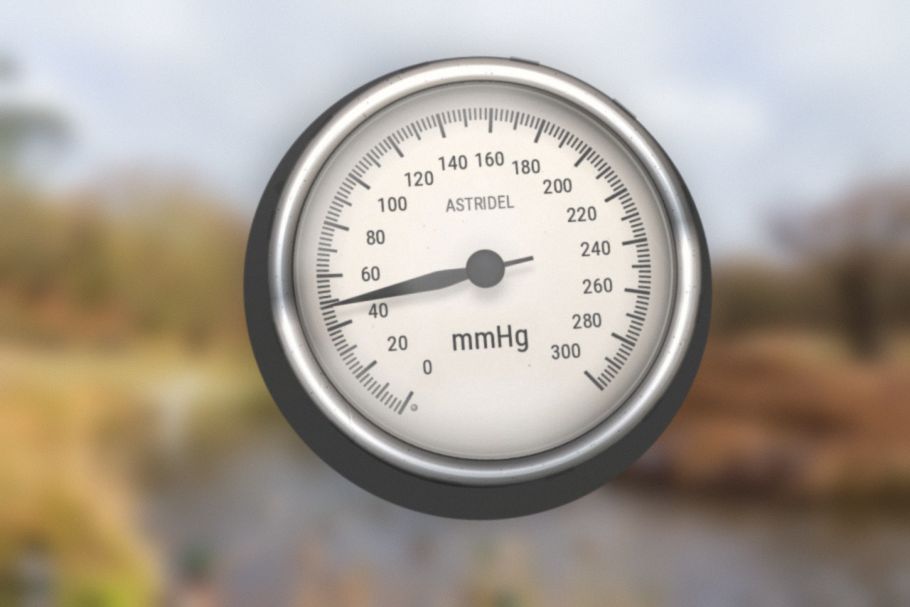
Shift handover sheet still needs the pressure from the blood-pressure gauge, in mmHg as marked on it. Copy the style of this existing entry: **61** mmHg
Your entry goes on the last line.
**48** mmHg
